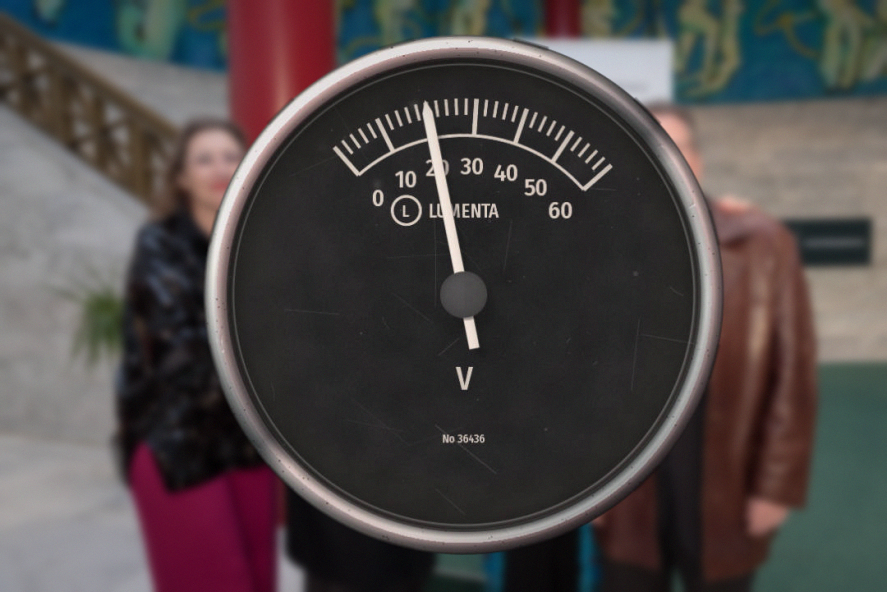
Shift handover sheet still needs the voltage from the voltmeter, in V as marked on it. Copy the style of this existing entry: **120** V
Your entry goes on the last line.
**20** V
